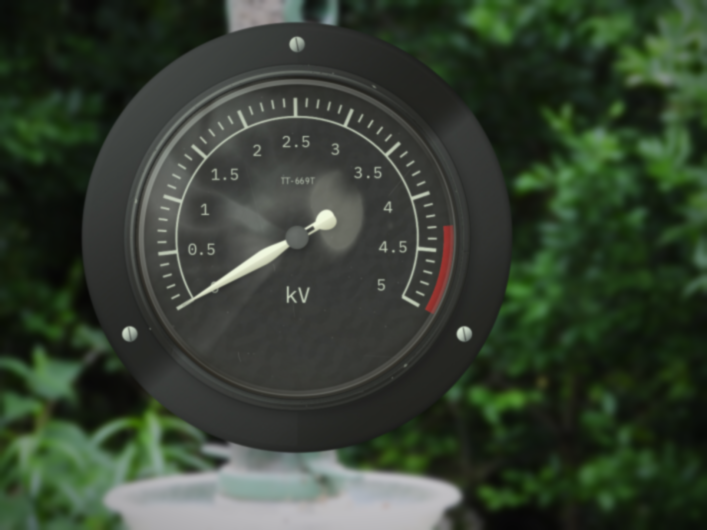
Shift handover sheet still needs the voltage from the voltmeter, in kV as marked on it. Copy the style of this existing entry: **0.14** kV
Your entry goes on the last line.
**0** kV
